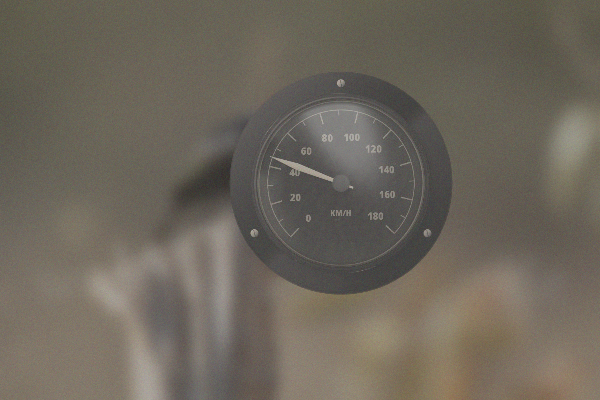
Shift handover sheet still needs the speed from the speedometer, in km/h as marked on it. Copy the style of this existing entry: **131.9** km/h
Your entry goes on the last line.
**45** km/h
